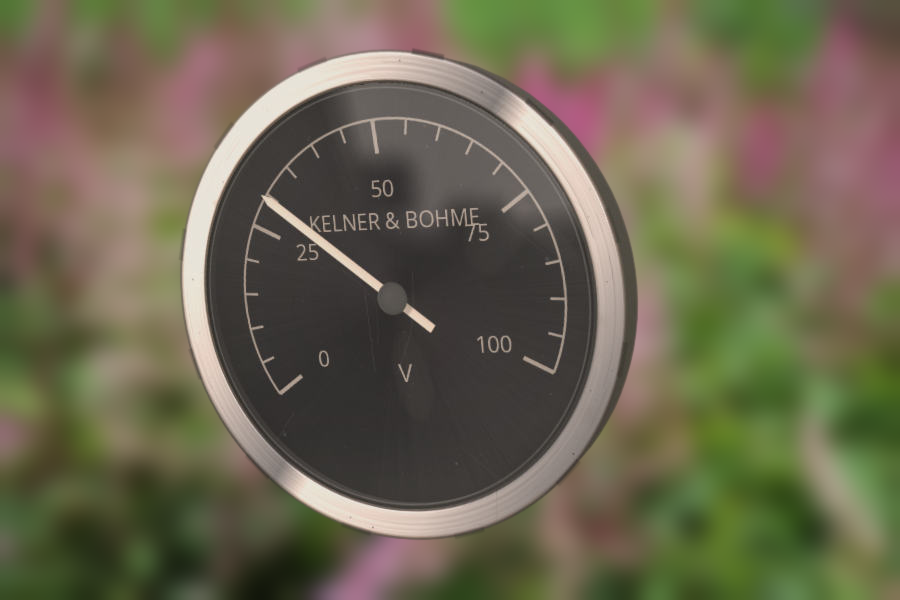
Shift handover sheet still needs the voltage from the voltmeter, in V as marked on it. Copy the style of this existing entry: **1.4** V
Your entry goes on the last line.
**30** V
